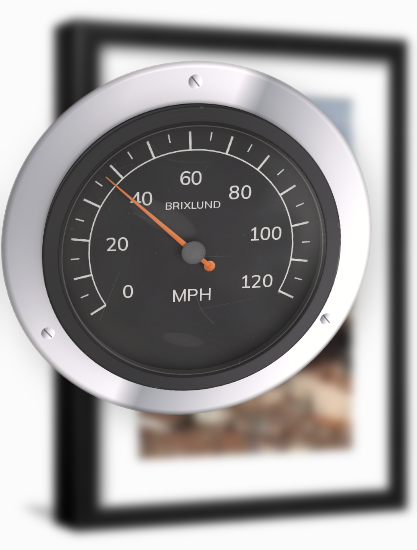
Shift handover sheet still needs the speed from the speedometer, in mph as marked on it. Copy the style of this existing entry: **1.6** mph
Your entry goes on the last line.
**37.5** mph
